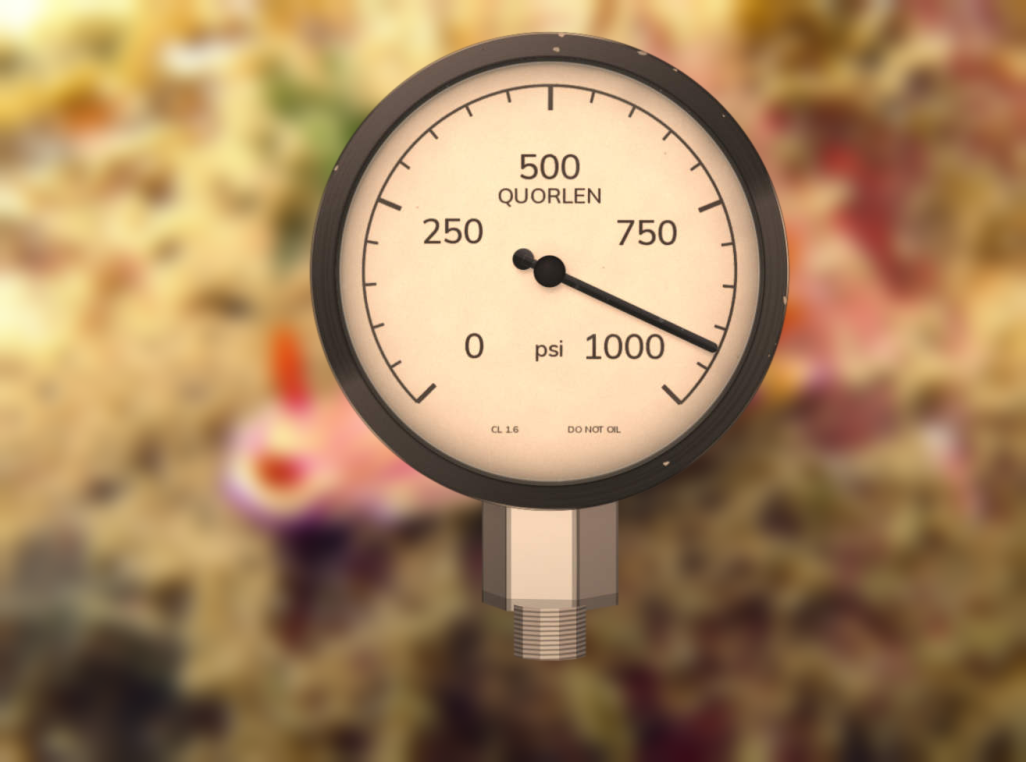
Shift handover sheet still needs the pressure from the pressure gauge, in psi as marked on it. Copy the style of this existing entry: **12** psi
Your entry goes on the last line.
**925** psi
